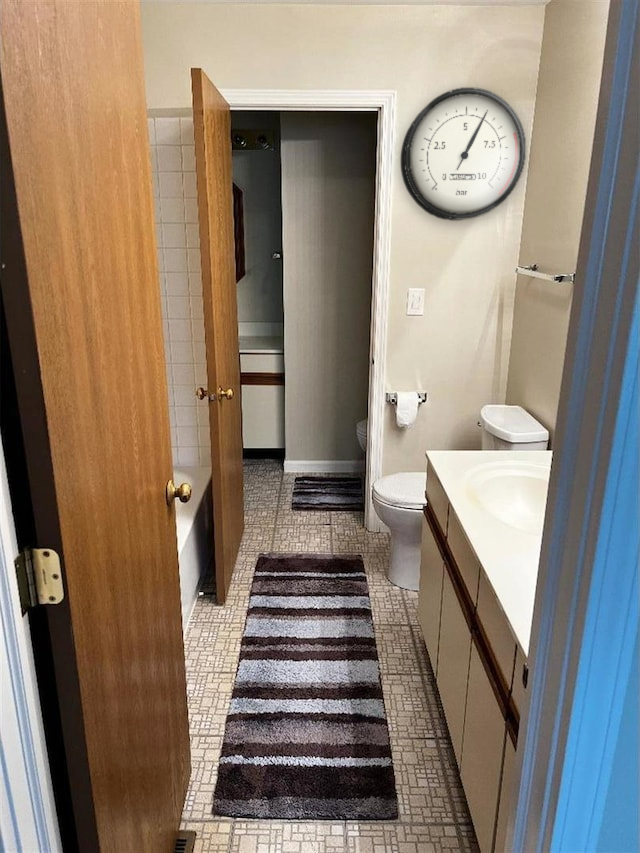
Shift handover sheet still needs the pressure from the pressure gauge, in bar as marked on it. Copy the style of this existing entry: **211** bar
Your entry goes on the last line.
**6** bar
